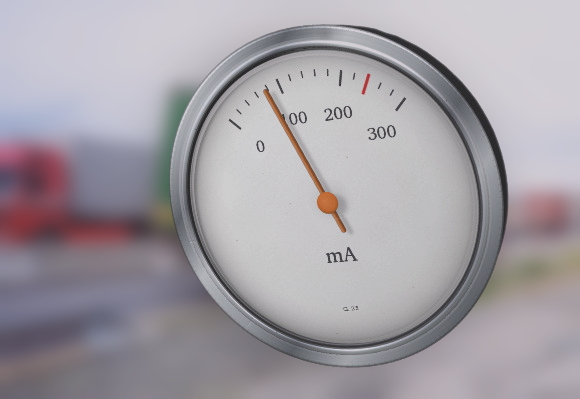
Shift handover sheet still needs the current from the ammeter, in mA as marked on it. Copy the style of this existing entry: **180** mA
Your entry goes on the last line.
**80** mA
